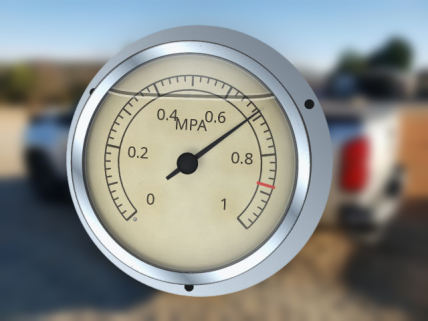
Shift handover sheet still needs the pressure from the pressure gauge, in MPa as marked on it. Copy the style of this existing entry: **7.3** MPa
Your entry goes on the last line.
**0.69** MPa
